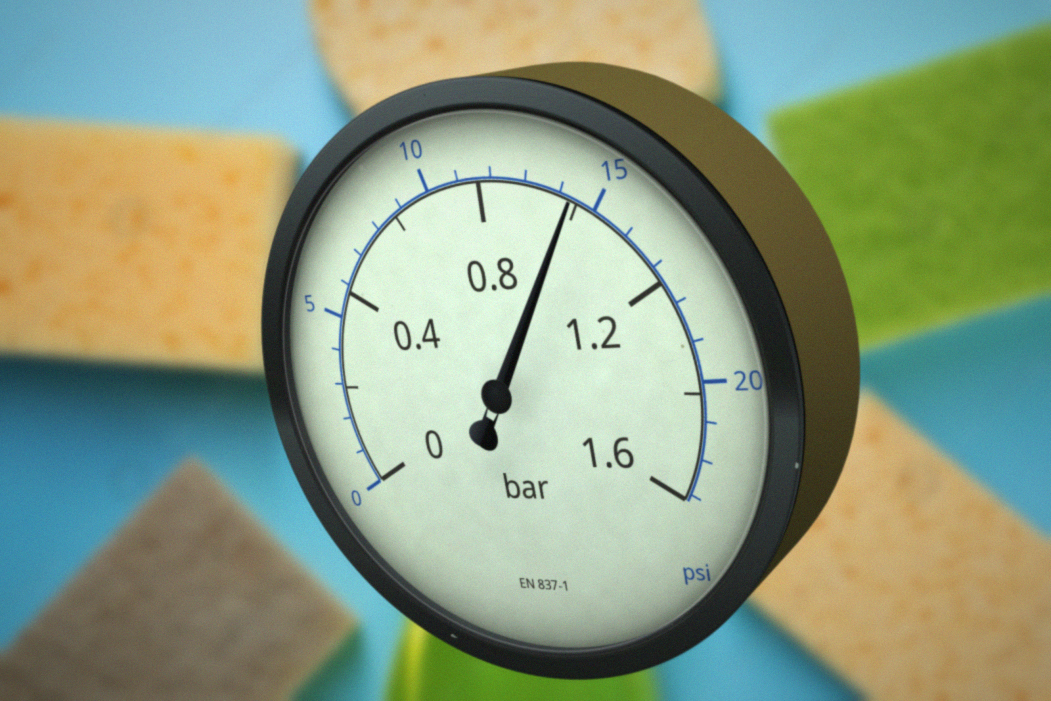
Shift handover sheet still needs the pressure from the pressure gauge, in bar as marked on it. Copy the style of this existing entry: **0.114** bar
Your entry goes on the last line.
**1** bar
